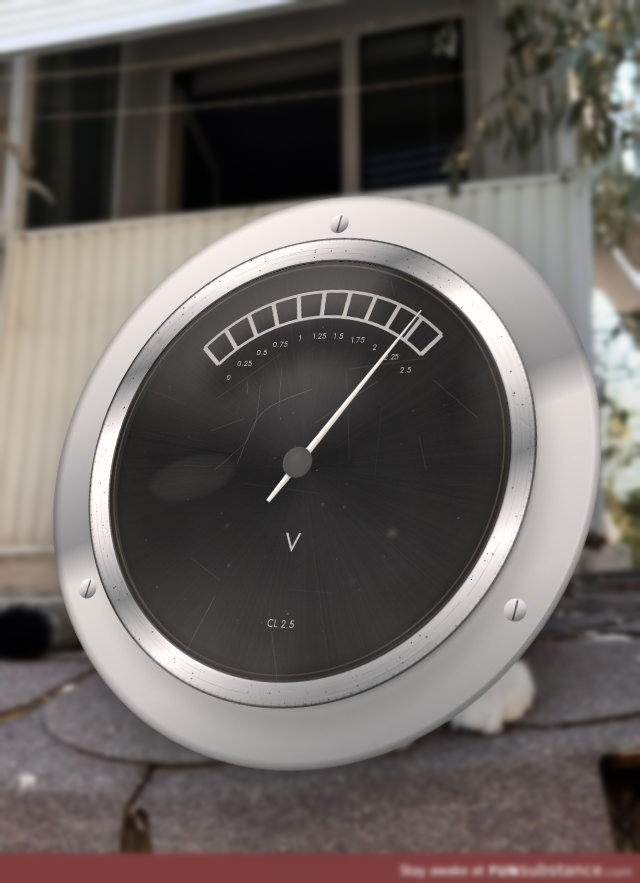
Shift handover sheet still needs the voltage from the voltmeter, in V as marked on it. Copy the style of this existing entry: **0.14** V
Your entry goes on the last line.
**2.25** V
